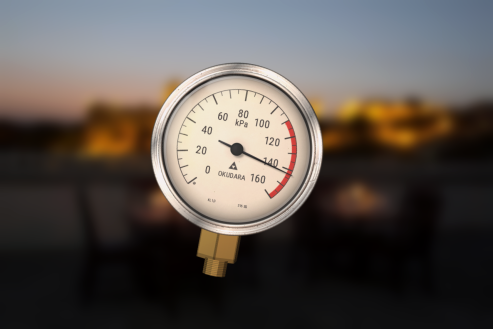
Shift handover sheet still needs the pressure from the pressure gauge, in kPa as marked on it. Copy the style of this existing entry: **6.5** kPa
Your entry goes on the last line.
**142.5** kPa
